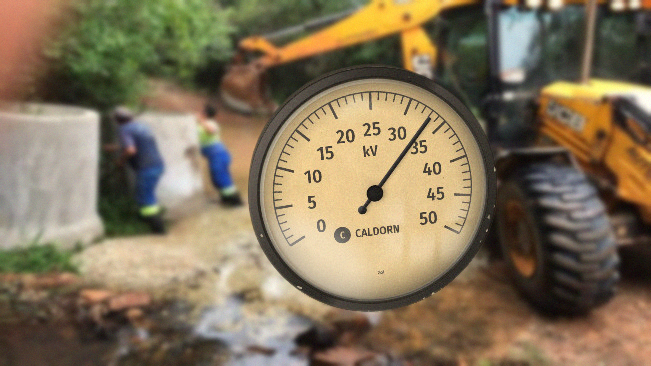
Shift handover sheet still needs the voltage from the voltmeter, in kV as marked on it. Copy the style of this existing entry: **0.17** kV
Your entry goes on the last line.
**33** kV
